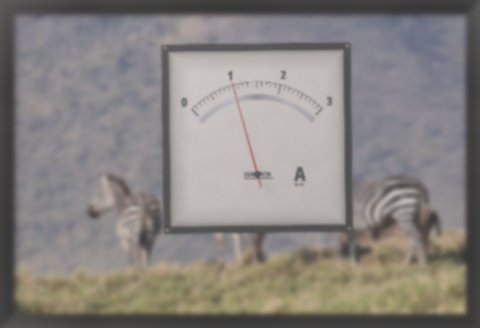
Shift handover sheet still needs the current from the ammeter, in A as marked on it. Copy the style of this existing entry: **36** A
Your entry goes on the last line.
**1** A
